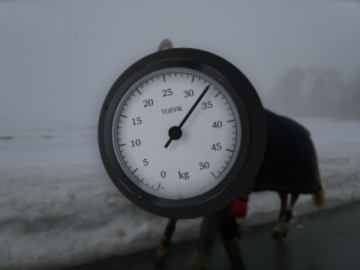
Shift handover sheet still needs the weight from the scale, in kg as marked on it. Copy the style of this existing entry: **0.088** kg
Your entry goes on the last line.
**33** kg
